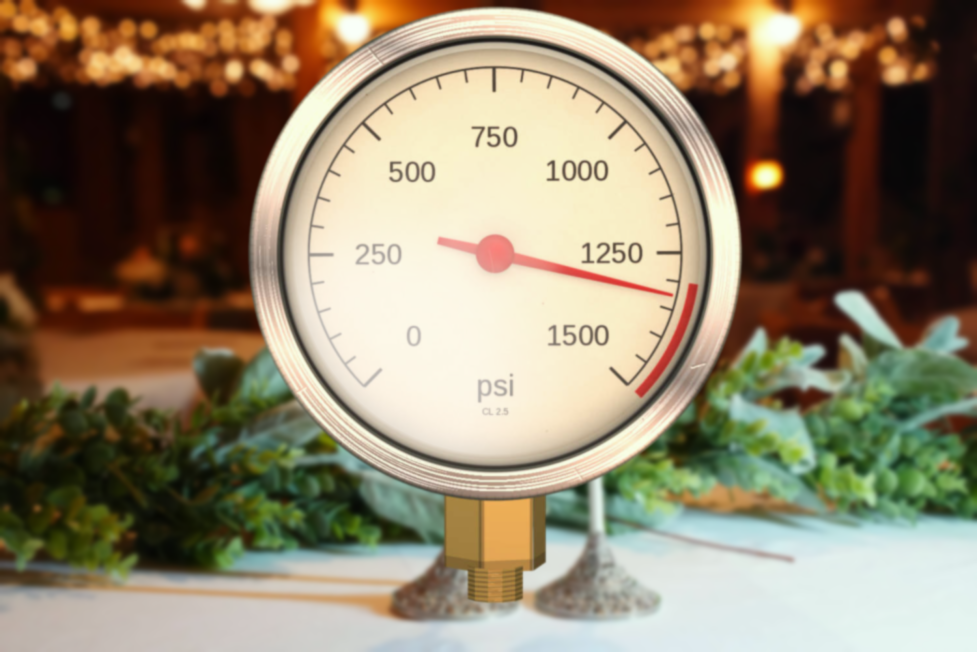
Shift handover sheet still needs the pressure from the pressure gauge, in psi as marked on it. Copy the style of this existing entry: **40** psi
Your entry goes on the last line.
**1325** psi
